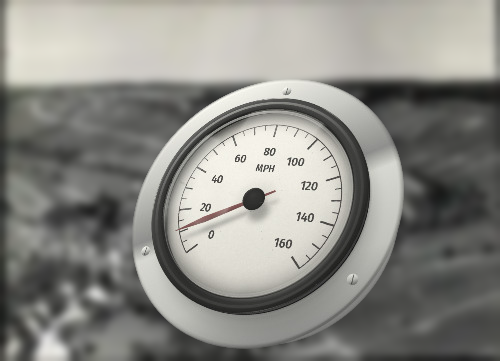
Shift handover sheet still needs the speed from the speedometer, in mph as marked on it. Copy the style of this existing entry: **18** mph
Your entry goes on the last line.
**10** mph
